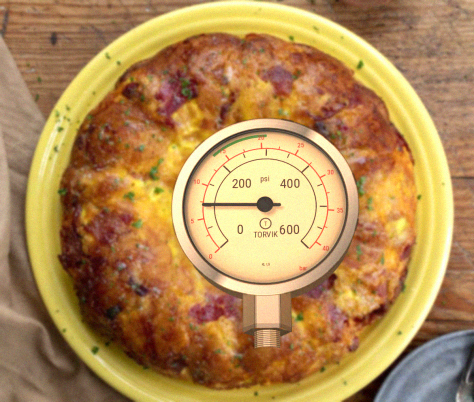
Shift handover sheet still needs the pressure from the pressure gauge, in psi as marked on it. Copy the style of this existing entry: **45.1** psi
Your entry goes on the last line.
**100** psi
